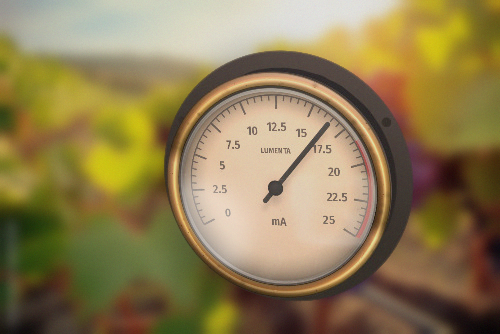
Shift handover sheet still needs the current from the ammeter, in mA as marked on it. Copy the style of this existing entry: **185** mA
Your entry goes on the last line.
**16.5** mA
